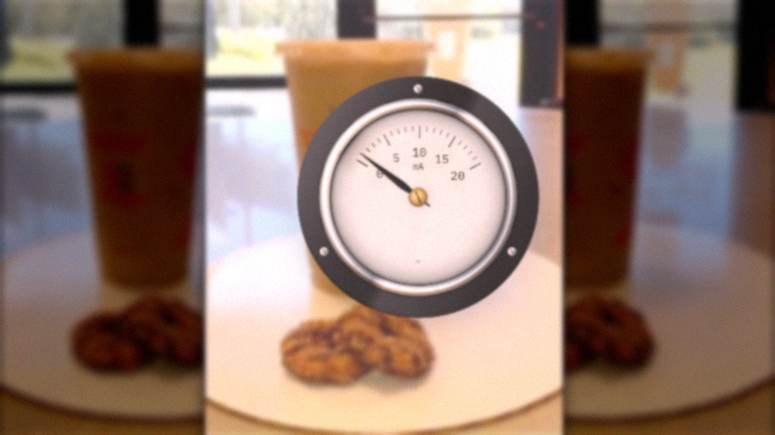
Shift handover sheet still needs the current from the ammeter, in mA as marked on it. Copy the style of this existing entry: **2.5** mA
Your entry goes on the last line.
**1** mA
